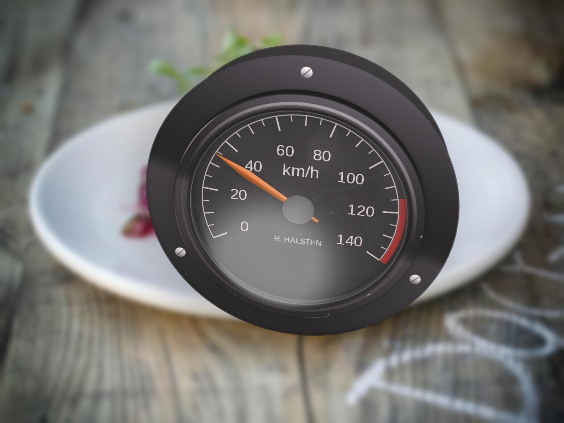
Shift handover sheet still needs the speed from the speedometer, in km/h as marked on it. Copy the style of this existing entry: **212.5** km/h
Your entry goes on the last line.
**35** km/h
